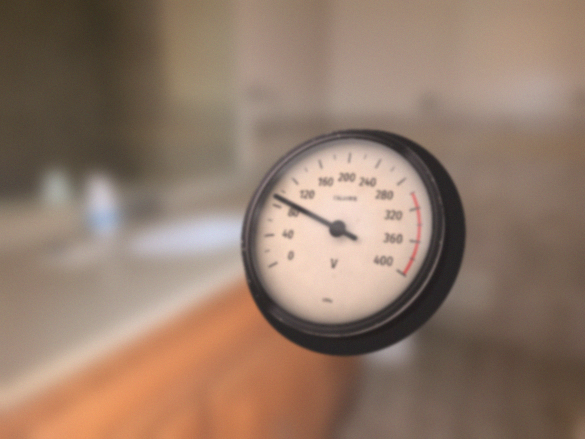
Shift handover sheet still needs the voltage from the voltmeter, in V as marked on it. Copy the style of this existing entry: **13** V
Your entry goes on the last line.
**90** V
